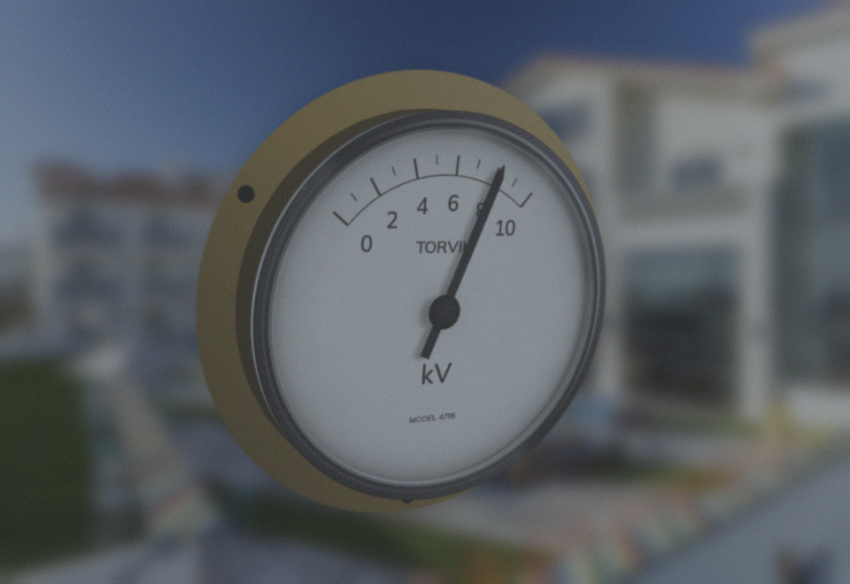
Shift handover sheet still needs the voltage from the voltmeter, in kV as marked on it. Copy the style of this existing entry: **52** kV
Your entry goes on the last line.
**8** kV
